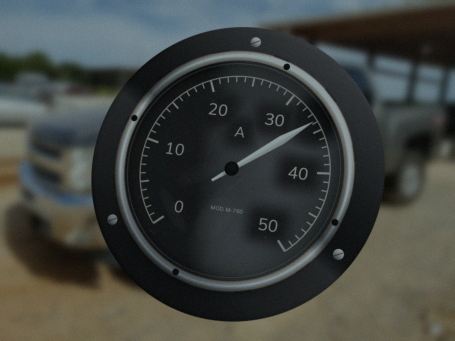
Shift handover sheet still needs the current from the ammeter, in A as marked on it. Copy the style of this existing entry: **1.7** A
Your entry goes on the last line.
**34** A
